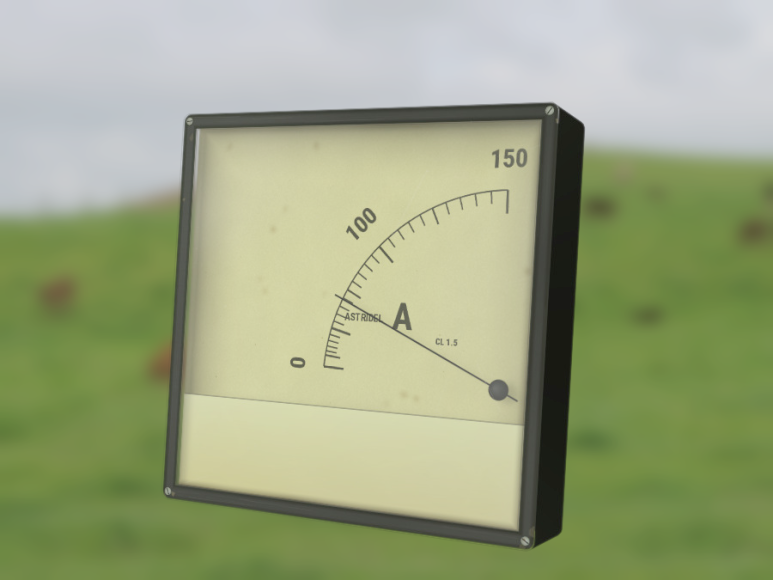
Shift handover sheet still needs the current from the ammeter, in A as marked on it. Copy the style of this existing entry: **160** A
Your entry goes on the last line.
**70** A
